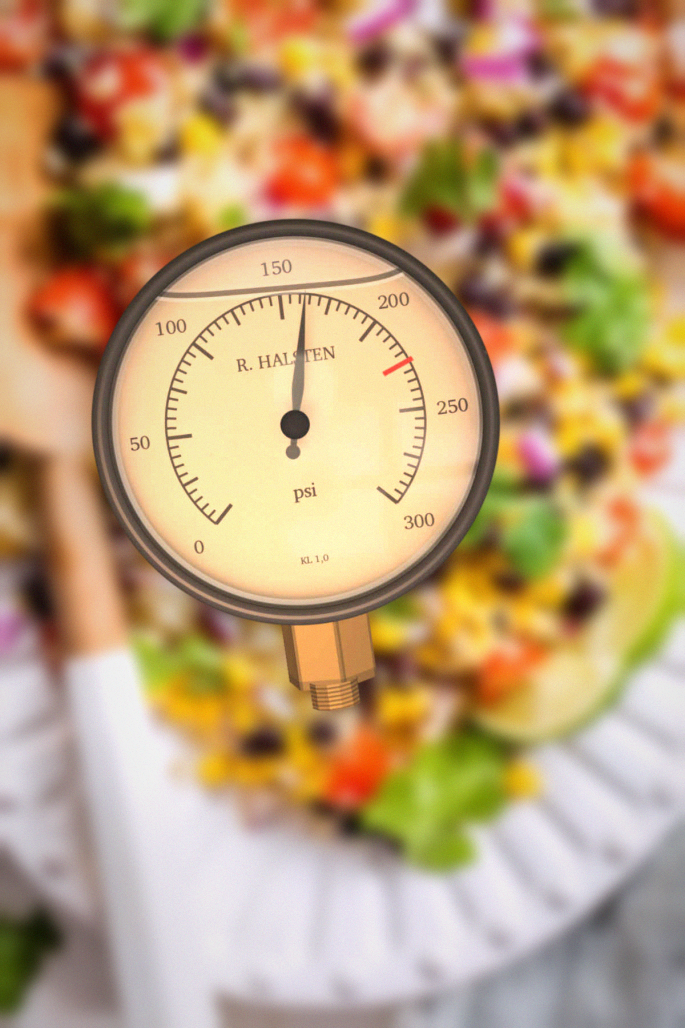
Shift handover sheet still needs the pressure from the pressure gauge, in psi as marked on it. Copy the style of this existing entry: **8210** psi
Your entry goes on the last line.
**162.5** psi
